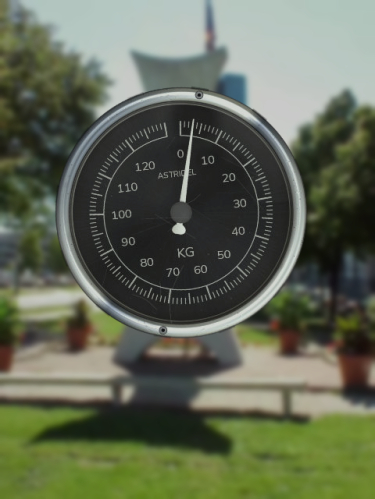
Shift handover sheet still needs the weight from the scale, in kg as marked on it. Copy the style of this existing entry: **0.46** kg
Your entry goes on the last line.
**3** kg
